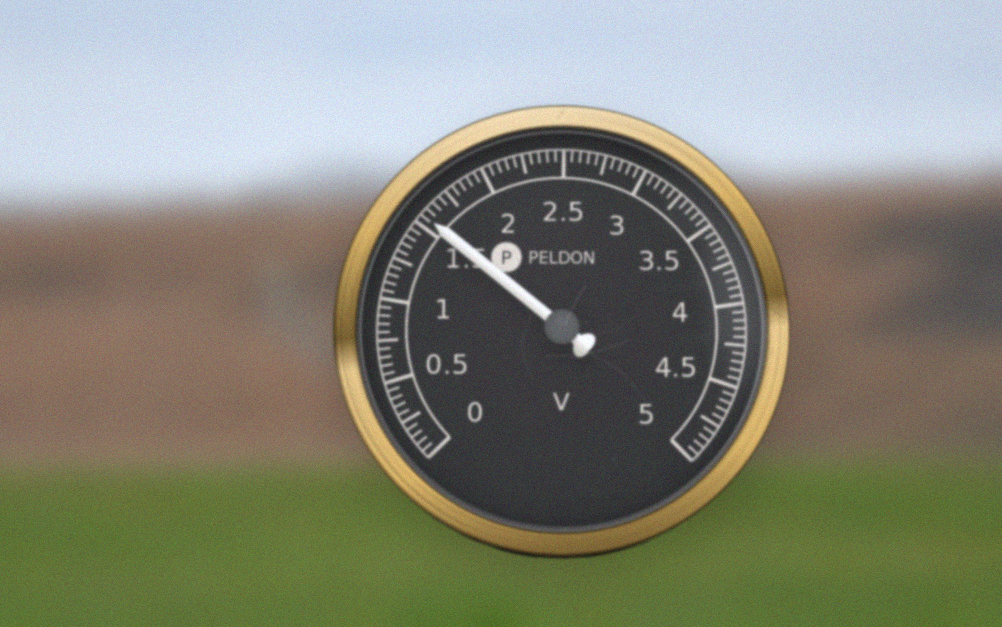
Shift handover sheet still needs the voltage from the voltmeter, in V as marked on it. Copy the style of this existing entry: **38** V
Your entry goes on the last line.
**1.55** V
